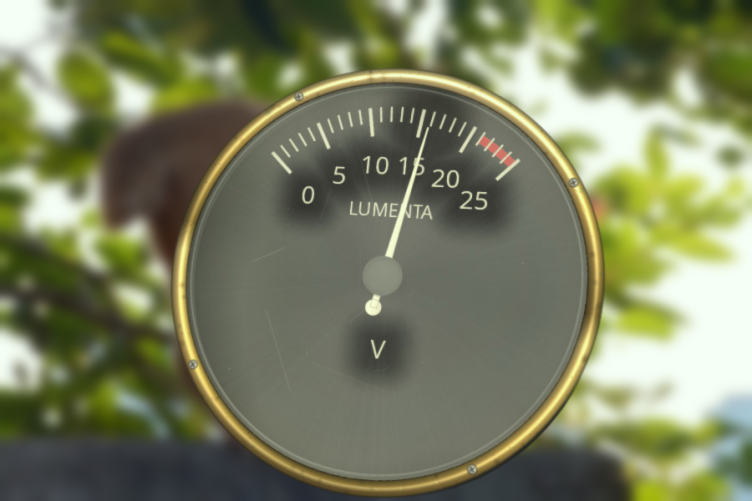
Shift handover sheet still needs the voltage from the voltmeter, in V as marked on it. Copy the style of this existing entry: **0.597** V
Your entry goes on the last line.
**16** V
